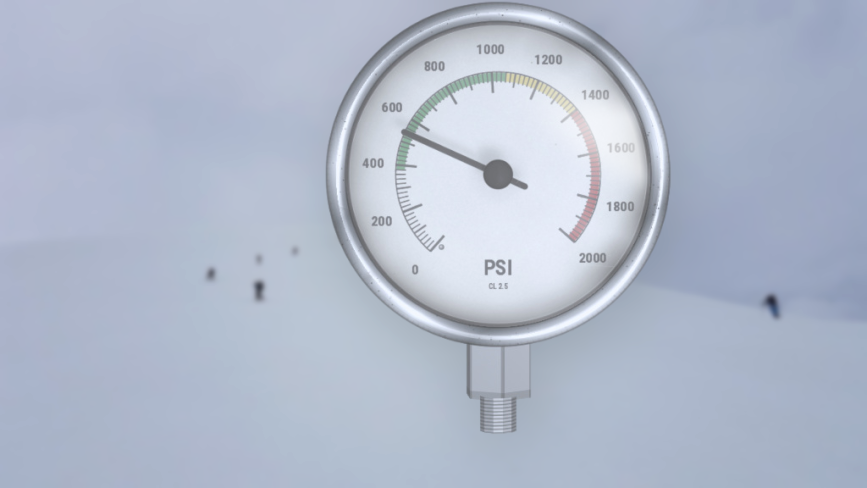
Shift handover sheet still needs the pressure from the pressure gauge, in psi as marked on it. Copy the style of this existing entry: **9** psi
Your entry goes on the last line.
**540** psi
